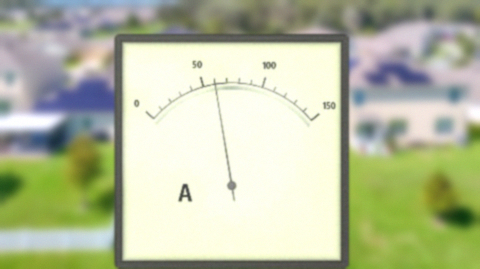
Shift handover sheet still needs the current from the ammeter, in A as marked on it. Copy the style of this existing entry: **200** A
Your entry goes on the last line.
**60** A
